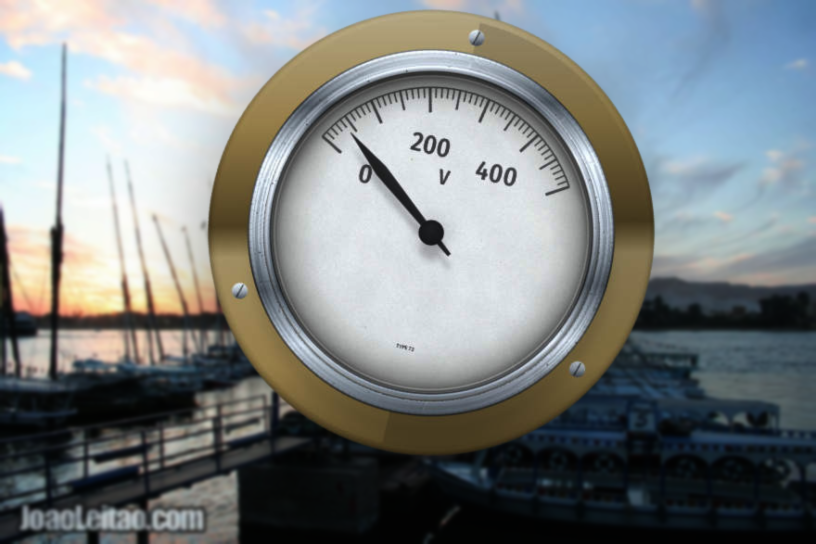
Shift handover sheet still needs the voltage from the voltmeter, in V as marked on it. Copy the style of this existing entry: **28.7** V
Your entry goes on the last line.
**40** V
